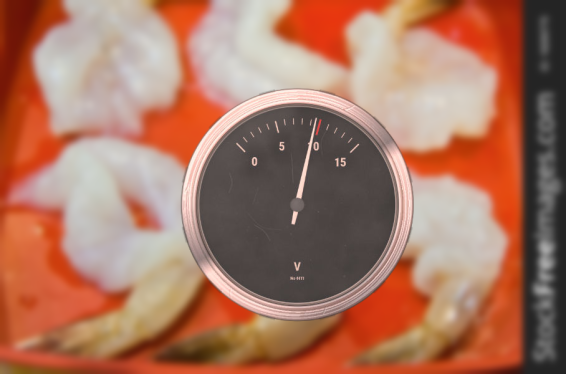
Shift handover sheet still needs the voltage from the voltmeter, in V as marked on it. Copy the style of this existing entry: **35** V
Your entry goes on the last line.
**9.5** V
